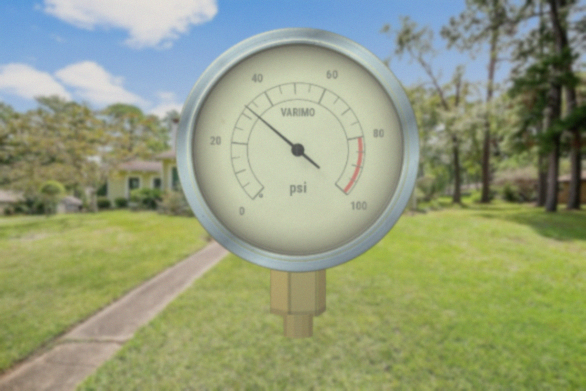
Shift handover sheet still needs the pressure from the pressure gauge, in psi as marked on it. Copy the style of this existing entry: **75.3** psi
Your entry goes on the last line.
**32.5** psi
